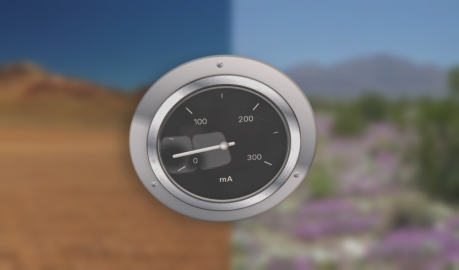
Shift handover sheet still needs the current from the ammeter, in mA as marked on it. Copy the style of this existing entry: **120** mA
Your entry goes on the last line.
**25** mA
